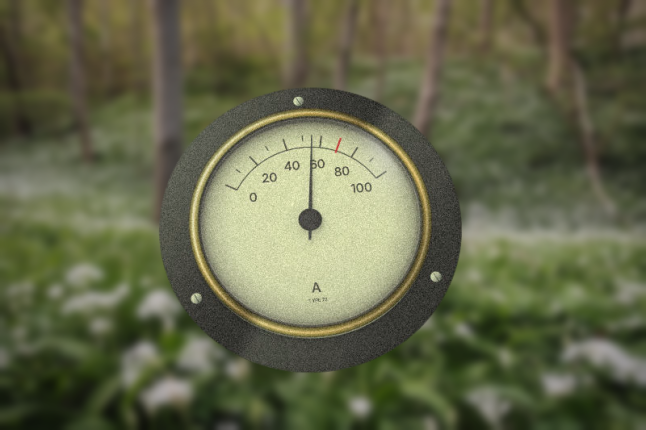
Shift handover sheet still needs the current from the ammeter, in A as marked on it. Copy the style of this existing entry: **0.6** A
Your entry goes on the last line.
**55** A
